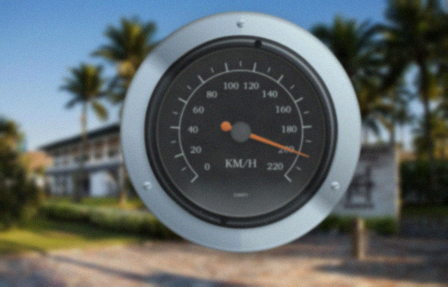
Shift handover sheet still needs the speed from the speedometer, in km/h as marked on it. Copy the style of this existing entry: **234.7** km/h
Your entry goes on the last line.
**200** km/h
